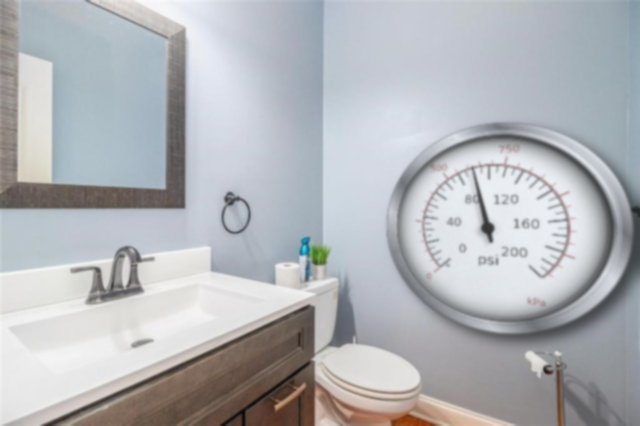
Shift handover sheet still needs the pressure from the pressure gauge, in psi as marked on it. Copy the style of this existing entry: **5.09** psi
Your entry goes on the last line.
**90** psi
